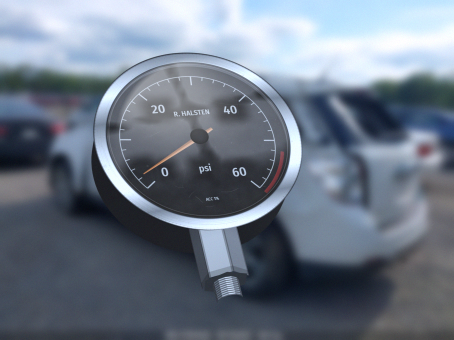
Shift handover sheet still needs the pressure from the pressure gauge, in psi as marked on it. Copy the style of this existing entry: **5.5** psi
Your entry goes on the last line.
**2** psi
